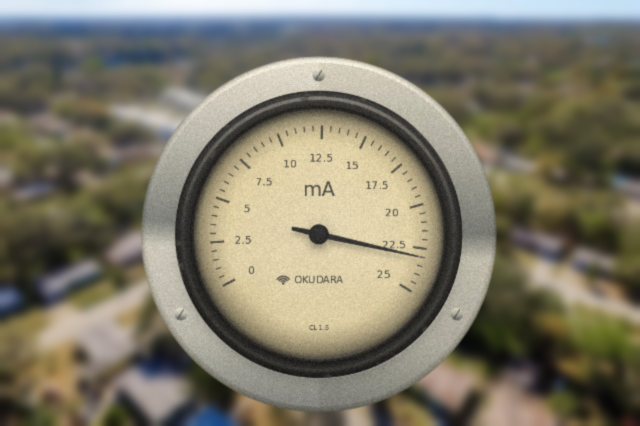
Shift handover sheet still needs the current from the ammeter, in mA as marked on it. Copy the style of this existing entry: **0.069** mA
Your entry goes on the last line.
**23** mA
